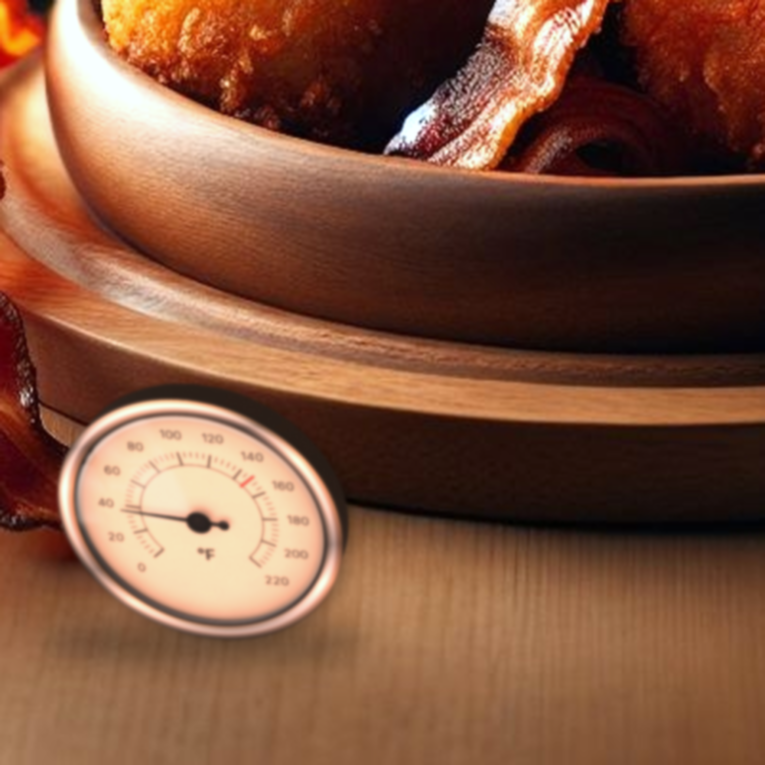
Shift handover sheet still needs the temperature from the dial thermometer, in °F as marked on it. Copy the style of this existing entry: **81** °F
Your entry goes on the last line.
**40** °F
